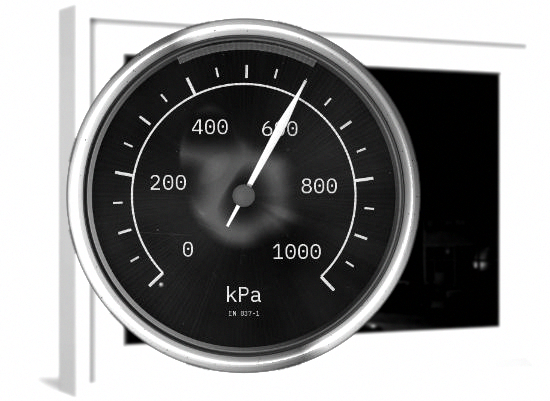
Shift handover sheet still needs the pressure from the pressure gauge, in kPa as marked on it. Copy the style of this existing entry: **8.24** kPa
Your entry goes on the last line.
**600** kPa
